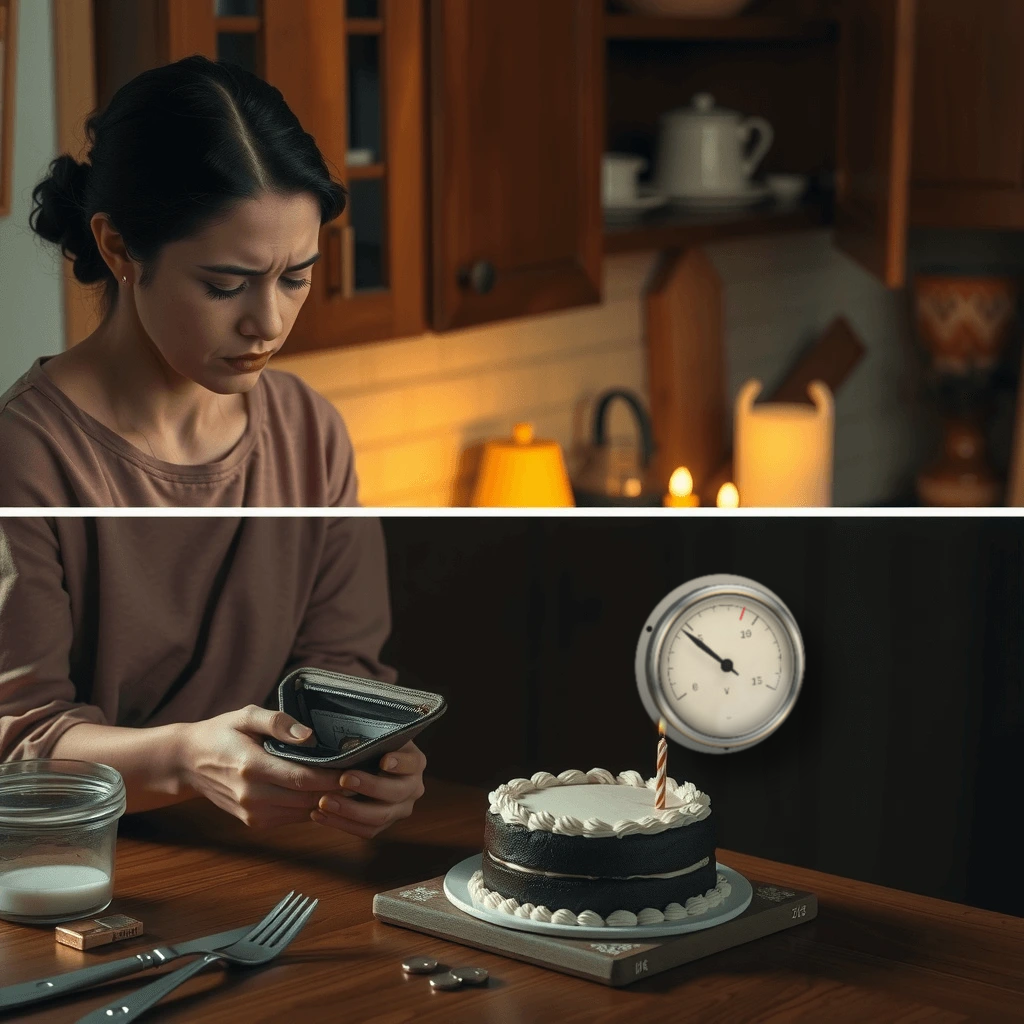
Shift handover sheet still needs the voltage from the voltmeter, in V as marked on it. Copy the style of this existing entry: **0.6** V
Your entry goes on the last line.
**4.5** V
